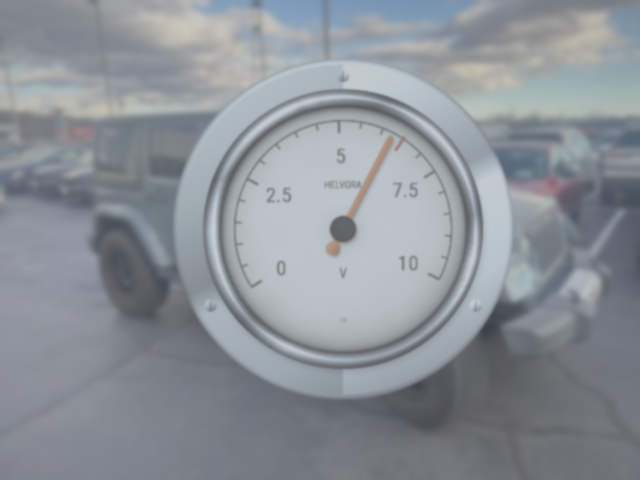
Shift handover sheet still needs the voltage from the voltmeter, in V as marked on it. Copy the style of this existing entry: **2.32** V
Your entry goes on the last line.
**6.25** V
